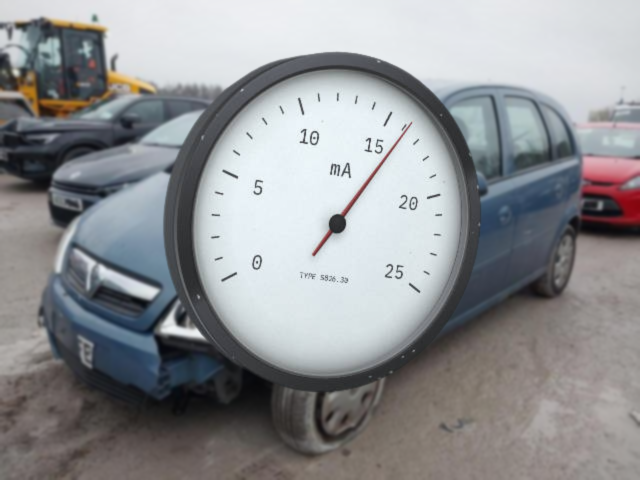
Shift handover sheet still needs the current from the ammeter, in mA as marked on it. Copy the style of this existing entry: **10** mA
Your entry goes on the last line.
**16** mA
